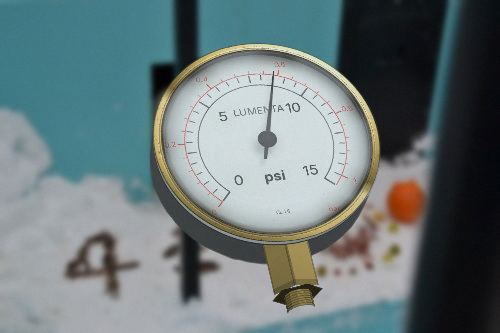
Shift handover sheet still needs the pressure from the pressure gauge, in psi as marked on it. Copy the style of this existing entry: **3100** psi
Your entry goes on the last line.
**8.5** psi
